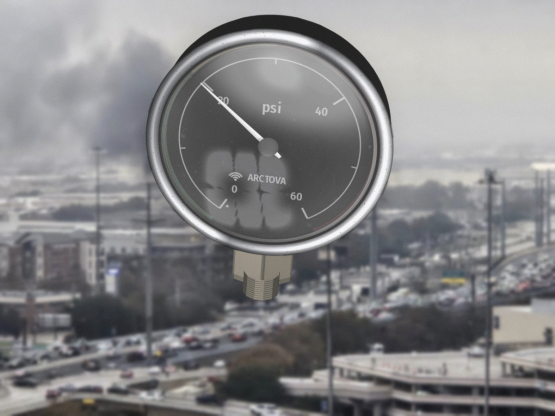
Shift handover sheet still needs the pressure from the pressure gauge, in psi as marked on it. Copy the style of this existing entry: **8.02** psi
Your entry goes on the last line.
**20** psi
